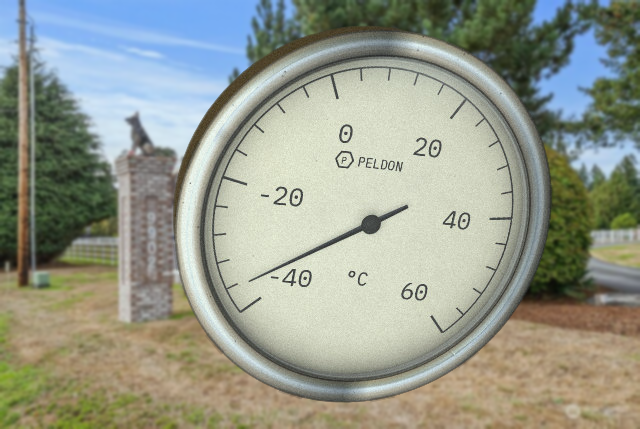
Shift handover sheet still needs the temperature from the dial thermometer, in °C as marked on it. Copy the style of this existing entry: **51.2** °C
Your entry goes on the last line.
**-36** °C
